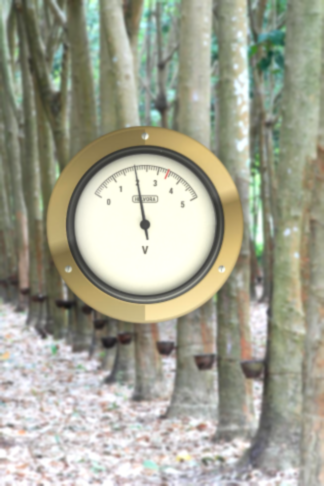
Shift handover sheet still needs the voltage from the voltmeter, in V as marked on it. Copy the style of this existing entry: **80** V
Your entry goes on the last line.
**2** V
